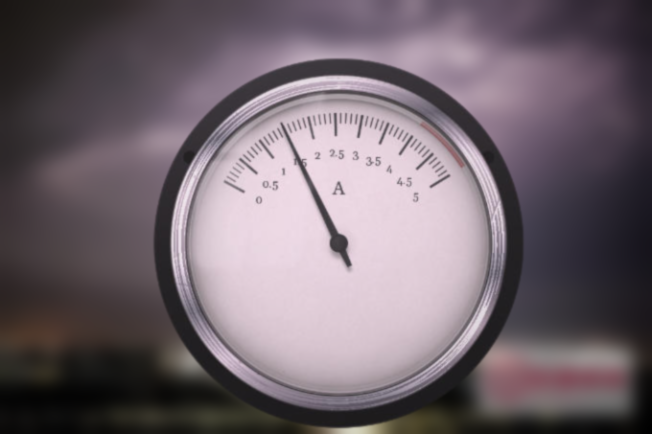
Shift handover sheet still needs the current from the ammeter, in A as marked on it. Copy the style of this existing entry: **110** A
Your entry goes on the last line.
**1.5** A
